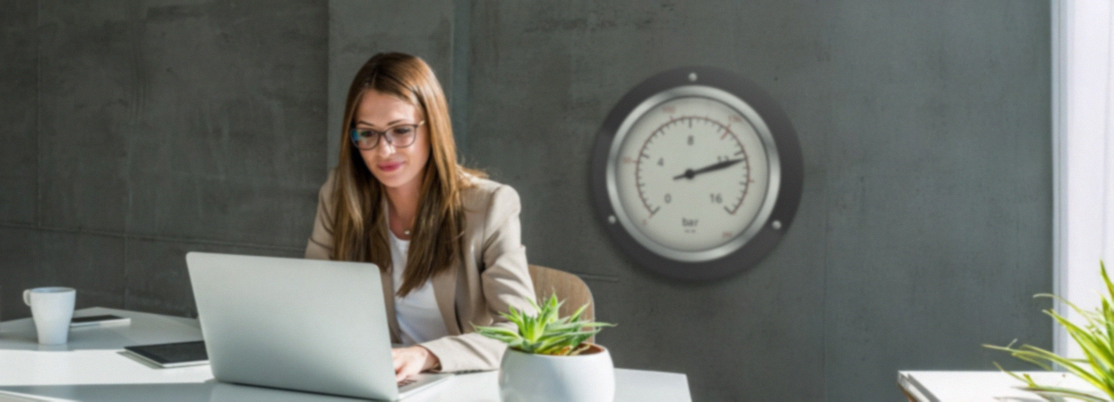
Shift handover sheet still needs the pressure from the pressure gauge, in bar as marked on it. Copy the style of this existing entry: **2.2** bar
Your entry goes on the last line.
**12.5** bar
